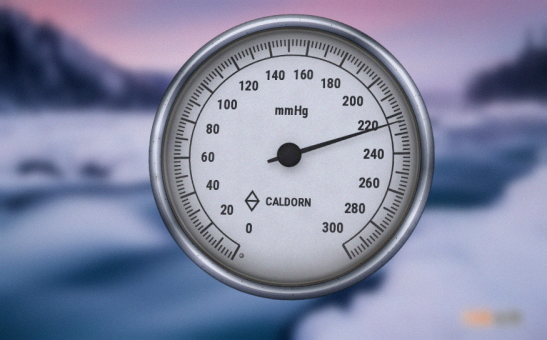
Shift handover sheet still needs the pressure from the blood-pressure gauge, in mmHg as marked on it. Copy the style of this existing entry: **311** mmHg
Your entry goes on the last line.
**224** mmHg
